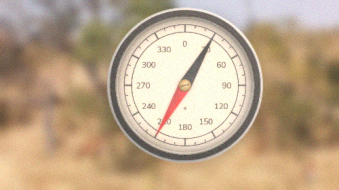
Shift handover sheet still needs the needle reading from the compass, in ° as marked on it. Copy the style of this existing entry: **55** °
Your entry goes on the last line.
**210** °
